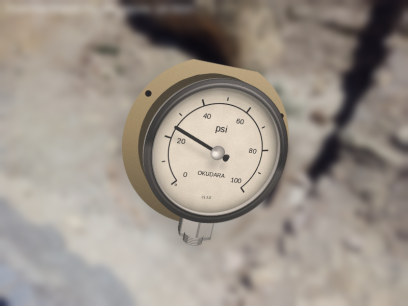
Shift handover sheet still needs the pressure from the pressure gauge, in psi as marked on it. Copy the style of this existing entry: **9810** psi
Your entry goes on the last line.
**25** psi
